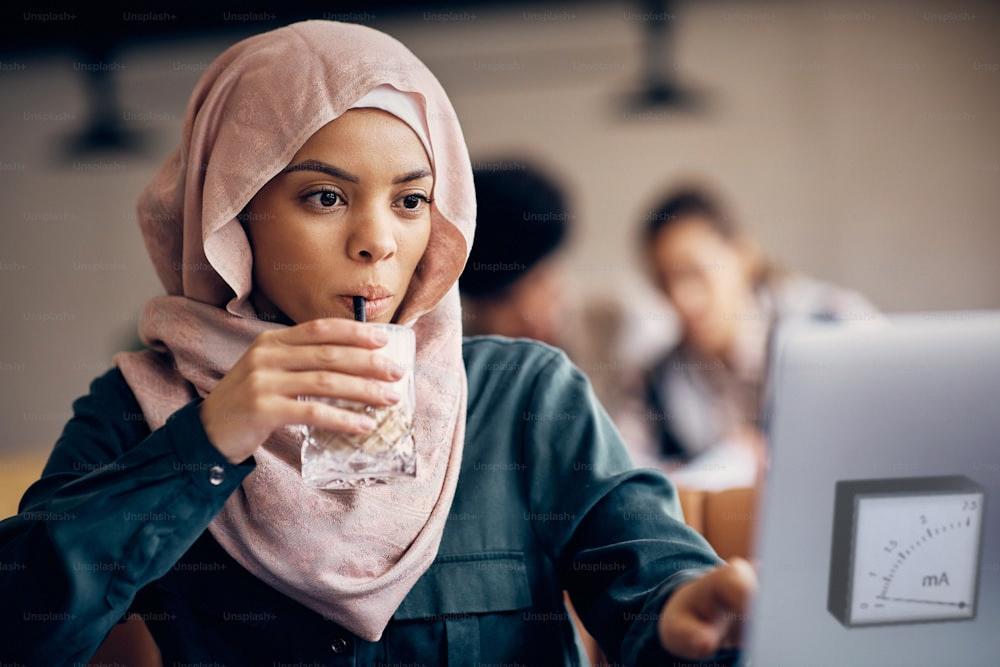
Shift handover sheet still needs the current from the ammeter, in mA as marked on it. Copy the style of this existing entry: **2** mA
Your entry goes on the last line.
**0.5** mA
